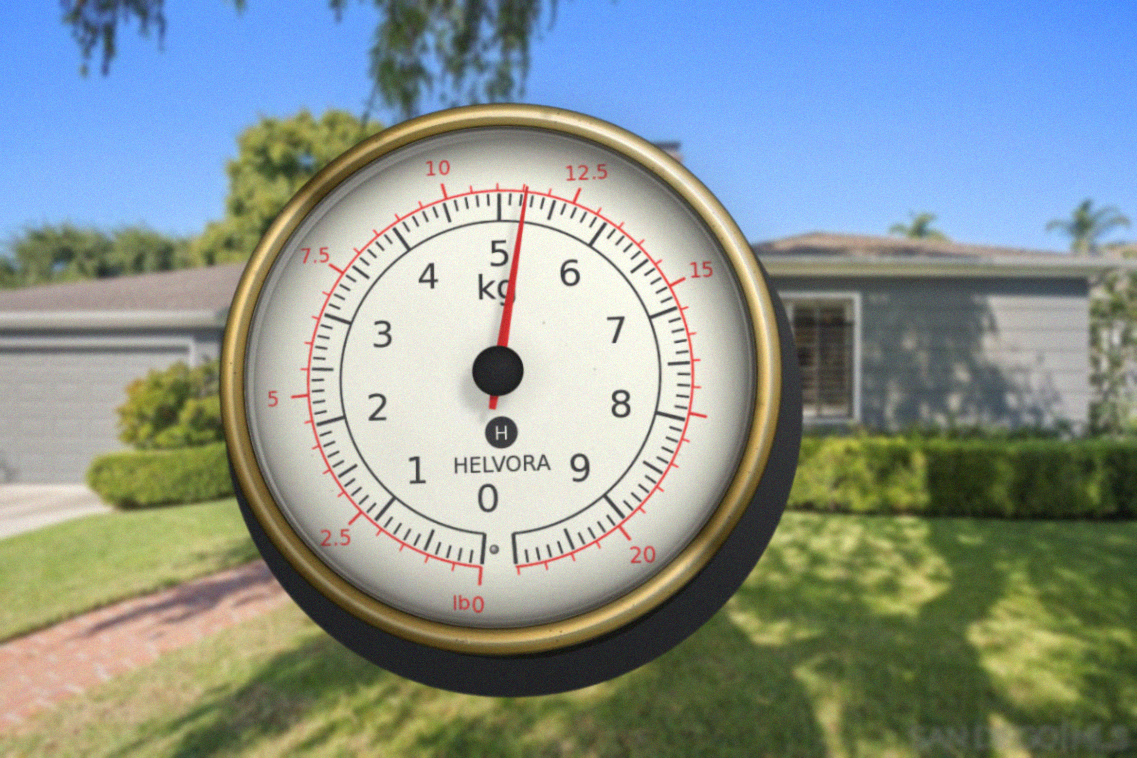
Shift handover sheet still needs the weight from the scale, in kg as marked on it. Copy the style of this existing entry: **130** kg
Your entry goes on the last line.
**5.25** kg
